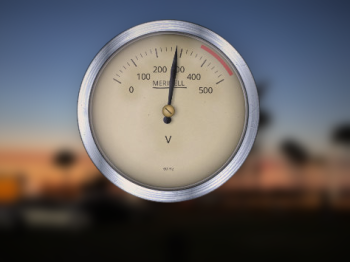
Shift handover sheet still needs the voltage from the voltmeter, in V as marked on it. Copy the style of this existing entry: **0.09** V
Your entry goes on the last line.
**280** V
